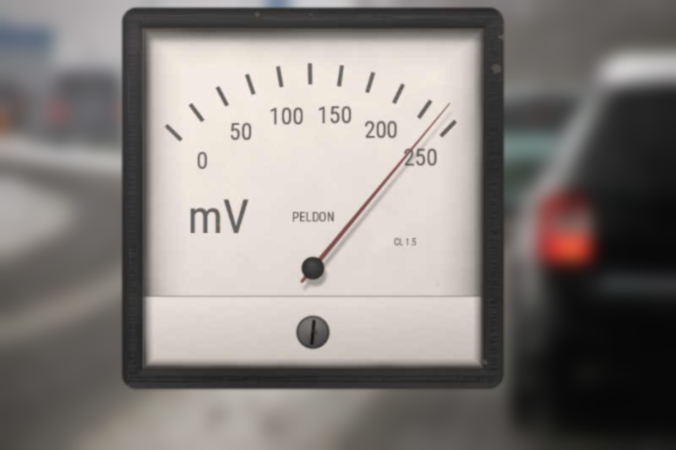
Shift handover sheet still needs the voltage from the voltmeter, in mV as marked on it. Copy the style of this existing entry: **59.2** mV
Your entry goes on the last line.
**237.5** mV
